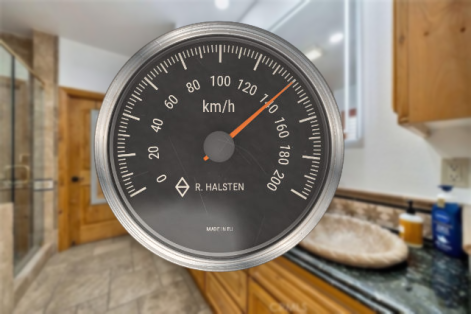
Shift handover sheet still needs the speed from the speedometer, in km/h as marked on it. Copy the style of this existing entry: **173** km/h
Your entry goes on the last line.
**140** km/h
